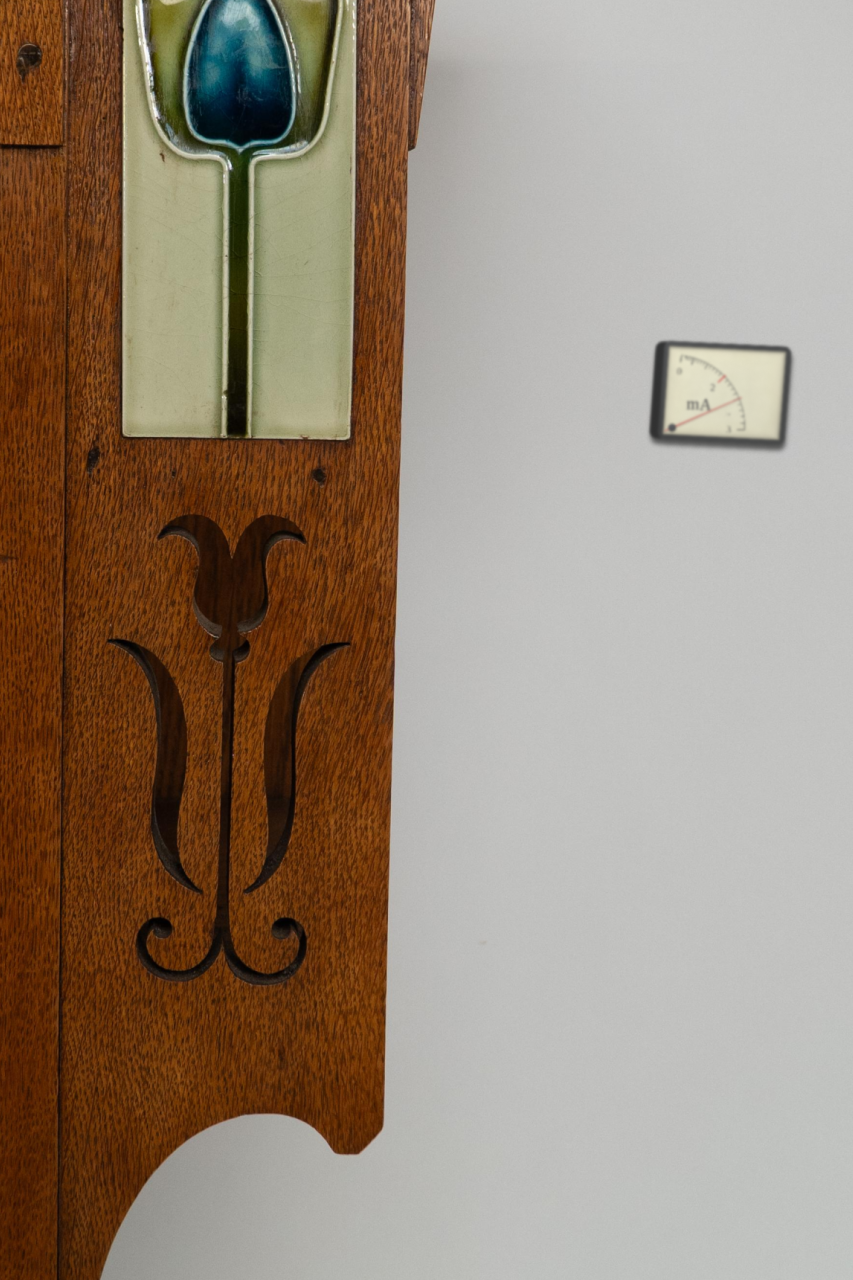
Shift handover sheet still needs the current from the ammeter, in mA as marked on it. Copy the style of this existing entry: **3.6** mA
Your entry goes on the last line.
**2.5** mA
